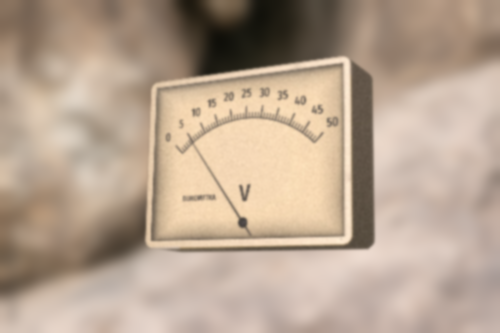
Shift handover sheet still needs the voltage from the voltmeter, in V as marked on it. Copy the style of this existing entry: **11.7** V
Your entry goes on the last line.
**5** V
